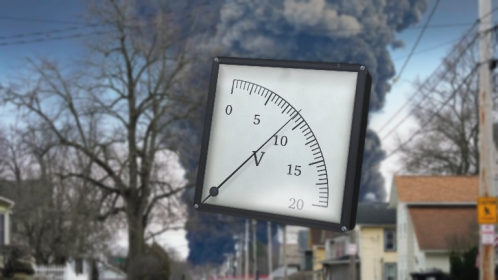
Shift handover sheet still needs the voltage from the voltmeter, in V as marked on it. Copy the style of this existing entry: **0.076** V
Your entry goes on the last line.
**9** V
